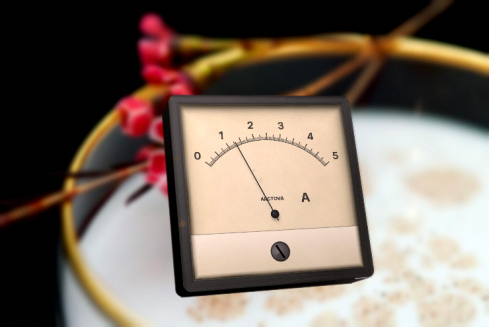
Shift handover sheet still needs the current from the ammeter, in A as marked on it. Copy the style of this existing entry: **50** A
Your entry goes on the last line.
**1.25** A
